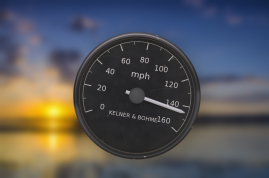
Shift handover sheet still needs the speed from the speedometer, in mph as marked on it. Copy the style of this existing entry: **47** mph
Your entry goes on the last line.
**145** mph
